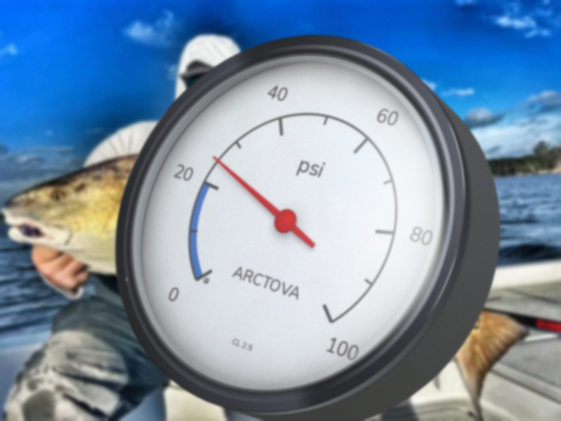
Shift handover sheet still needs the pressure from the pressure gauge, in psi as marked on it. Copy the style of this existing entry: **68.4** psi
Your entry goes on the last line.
**25** psi
